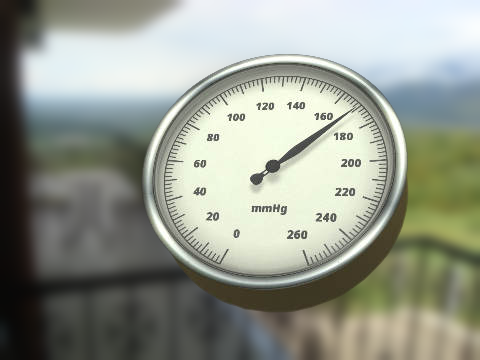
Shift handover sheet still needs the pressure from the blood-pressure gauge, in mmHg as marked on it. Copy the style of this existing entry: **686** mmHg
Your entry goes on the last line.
**170** mmHg
